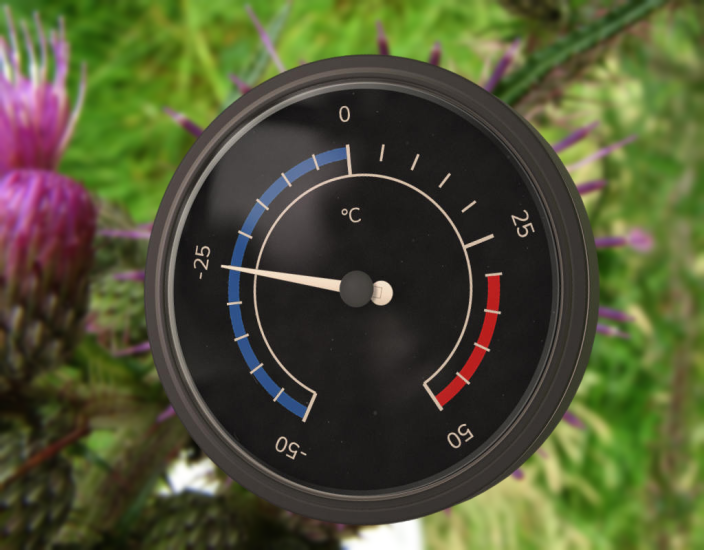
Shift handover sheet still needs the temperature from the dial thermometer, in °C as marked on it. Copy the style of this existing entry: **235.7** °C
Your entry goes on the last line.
**-25** °C
